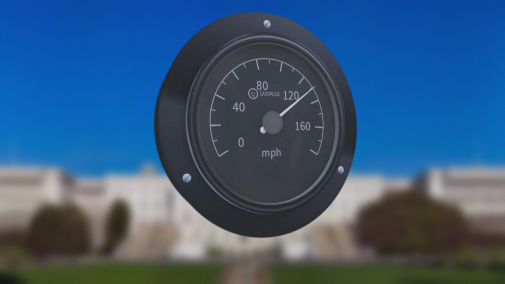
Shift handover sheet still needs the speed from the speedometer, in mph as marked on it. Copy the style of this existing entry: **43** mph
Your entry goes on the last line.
**130** mph
